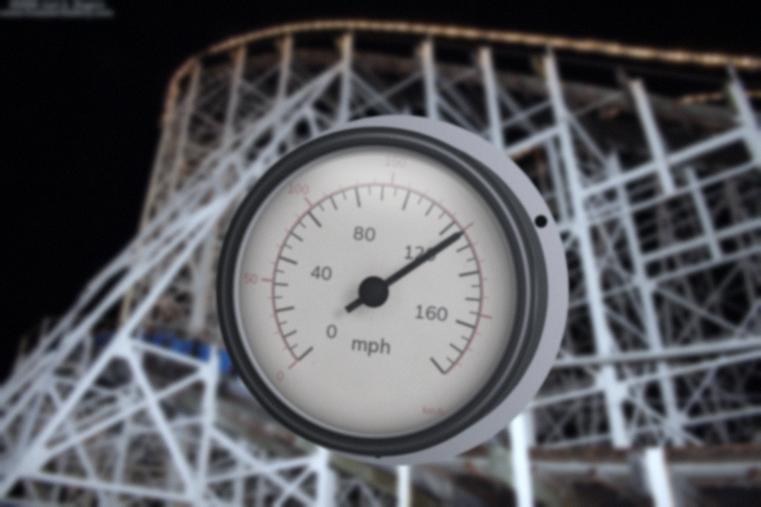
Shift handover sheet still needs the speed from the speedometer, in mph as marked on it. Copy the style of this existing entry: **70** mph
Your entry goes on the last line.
**125** mph
